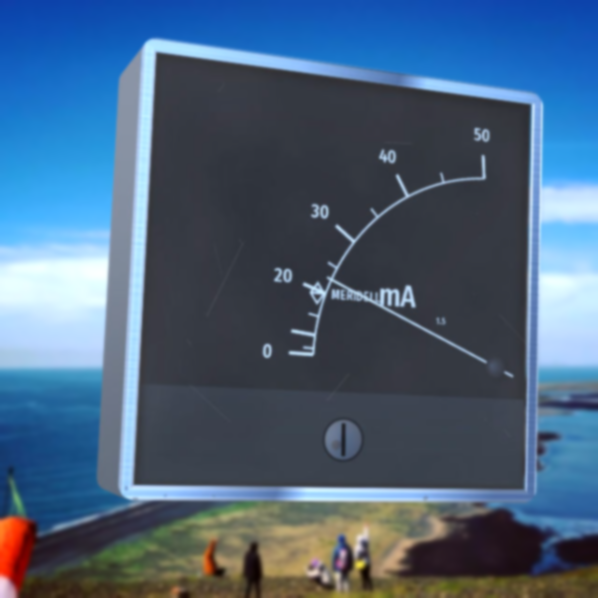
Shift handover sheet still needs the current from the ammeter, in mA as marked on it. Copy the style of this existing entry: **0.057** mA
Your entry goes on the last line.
**22.5** mA
